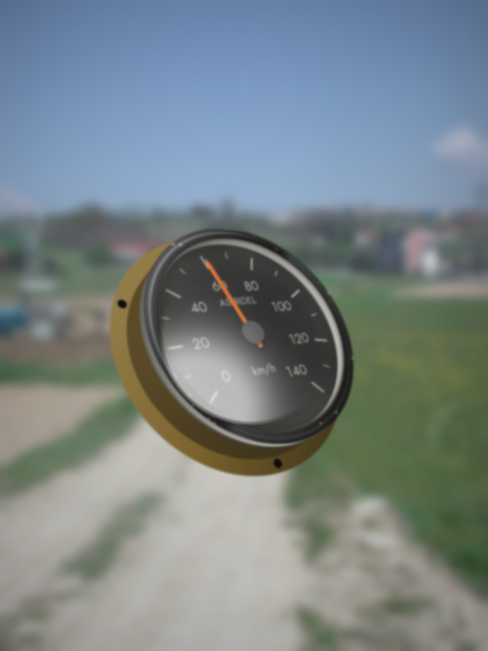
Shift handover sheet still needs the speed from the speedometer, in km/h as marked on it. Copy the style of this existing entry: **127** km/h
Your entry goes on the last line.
**60** km/h
